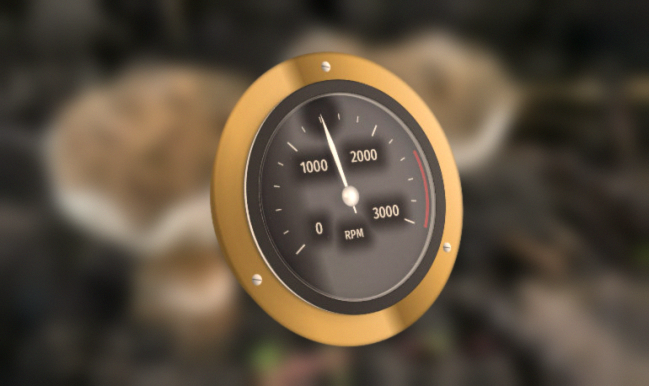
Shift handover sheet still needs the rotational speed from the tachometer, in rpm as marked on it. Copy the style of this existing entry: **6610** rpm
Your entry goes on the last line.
**1400** rpm
